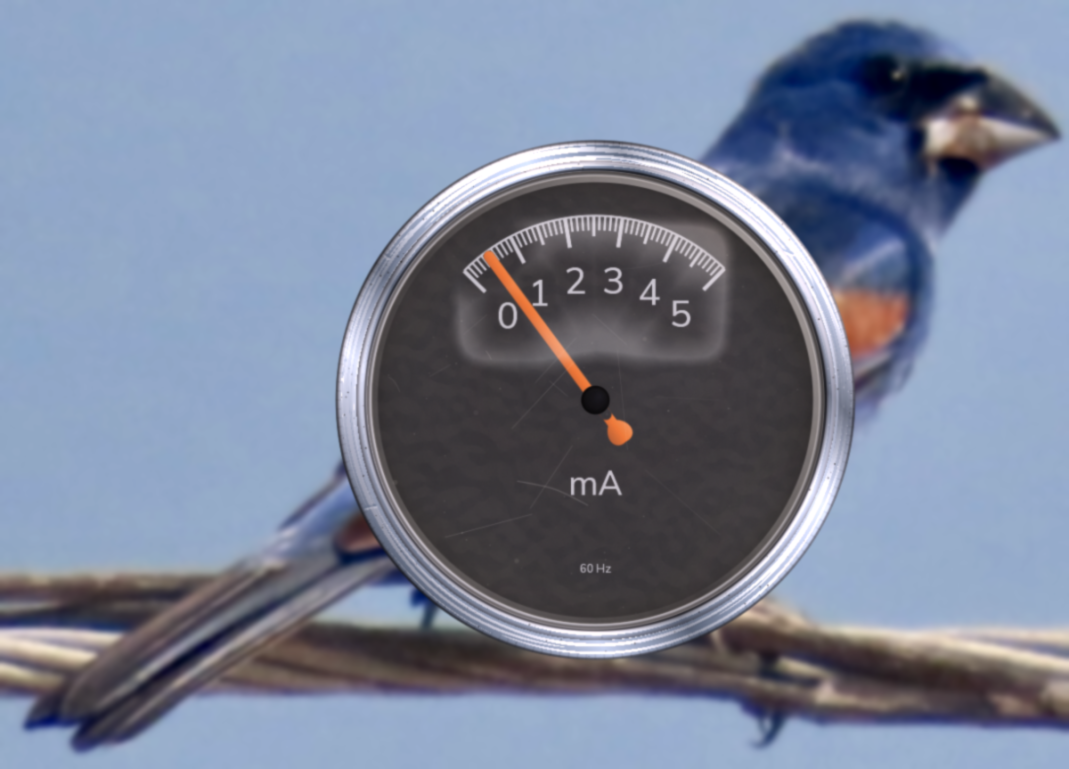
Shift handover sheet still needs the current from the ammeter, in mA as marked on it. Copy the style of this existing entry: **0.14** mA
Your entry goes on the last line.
**0.5** mA
